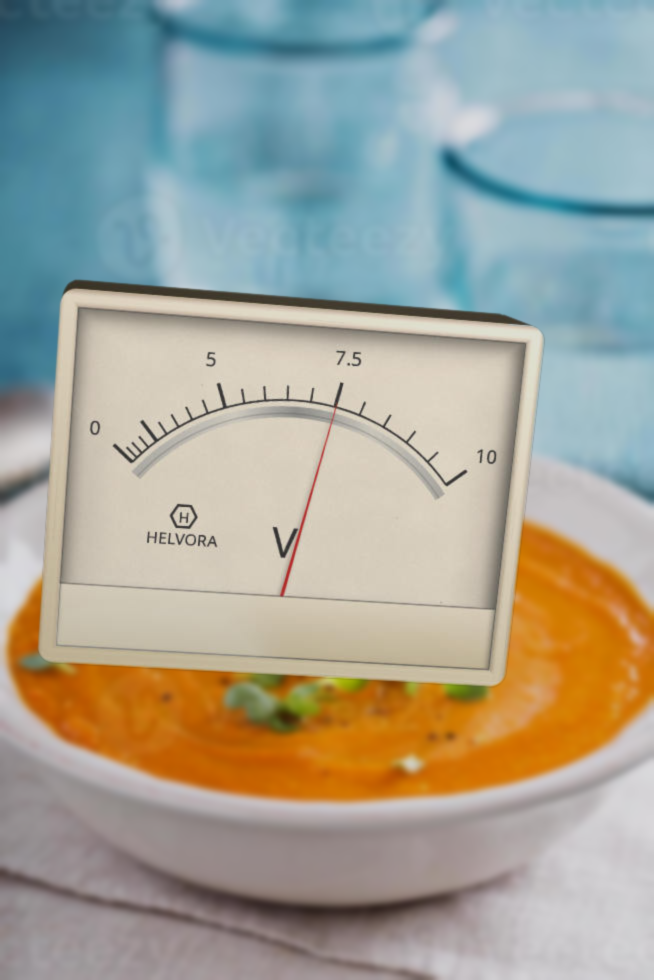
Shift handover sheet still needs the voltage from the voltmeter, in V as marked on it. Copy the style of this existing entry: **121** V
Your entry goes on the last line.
**7.5** V
